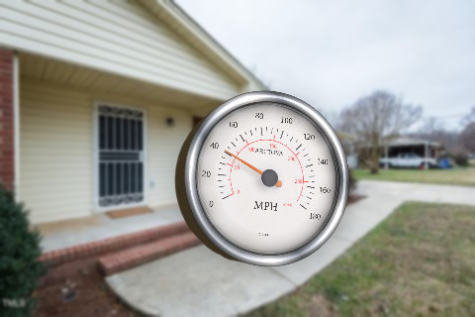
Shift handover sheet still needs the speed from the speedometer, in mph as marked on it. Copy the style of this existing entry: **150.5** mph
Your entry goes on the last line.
**40** mph
